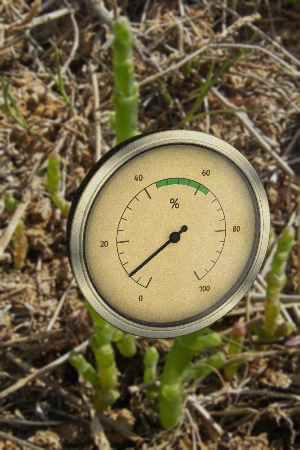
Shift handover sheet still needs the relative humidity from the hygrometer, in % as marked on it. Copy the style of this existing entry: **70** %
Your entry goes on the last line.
**8** %
